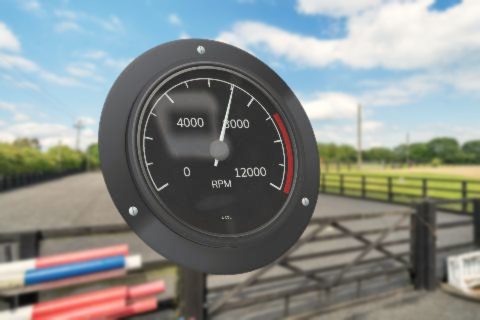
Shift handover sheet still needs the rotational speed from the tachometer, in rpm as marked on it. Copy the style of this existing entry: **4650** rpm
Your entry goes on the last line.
**7000** rpm
